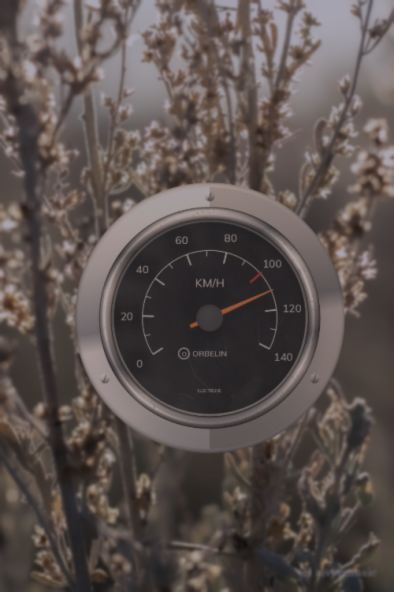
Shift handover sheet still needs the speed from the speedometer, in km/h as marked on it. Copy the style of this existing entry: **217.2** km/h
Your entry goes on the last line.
**110** km/h
